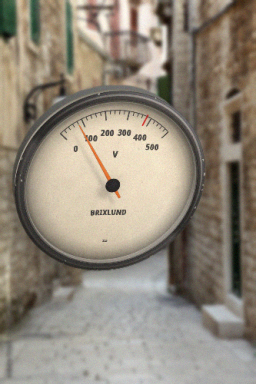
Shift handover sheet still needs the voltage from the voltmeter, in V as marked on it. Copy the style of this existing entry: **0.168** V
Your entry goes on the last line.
**80** V
